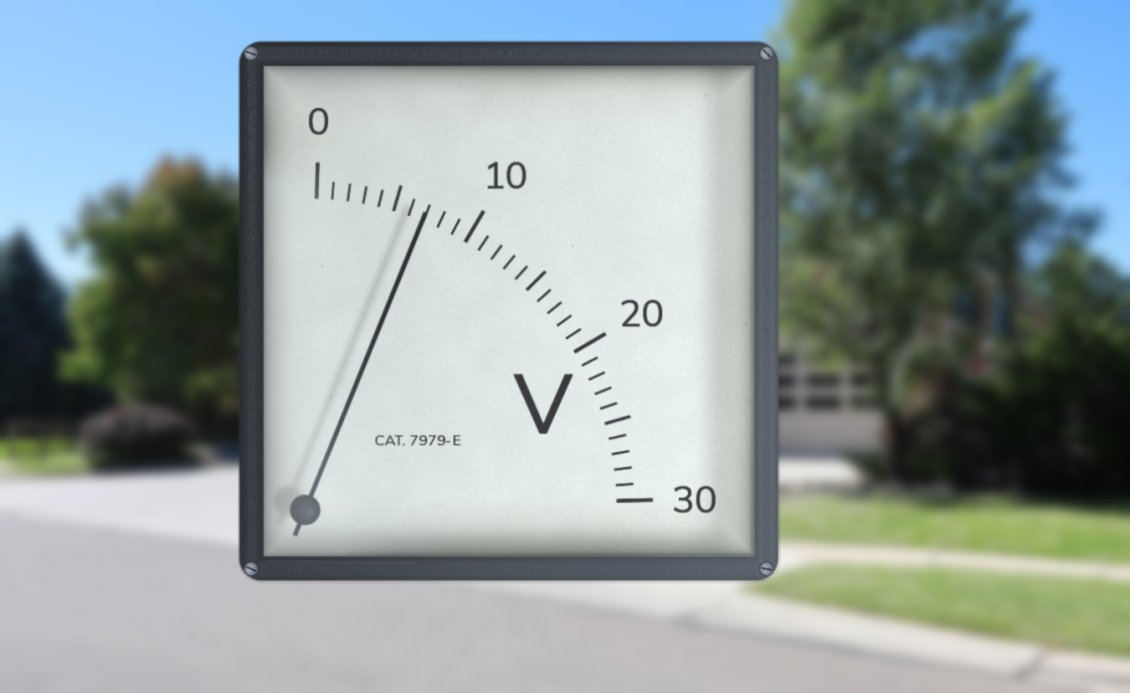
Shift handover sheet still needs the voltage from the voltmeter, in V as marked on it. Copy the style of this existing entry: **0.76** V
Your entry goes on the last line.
**7** V
